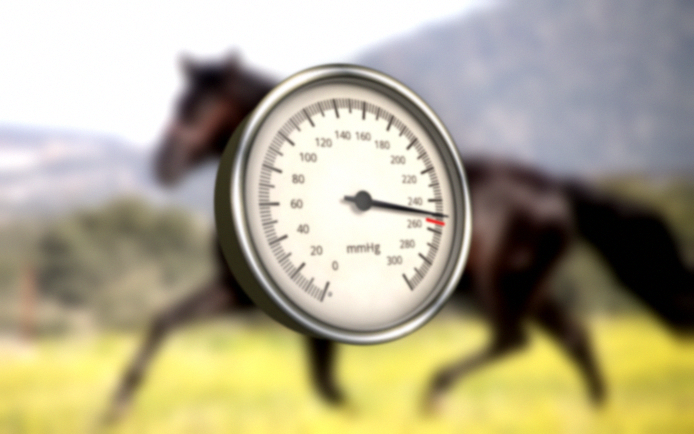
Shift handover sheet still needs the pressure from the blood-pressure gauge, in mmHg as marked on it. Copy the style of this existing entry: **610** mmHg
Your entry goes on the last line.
**250** mmHg
